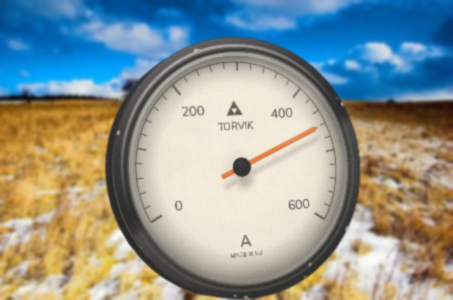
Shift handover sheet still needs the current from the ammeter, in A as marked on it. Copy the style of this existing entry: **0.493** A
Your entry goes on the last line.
**460** A
